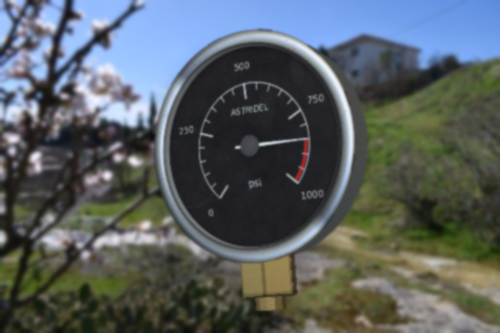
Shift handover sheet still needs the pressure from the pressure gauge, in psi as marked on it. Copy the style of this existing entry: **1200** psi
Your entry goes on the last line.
**850** psi
